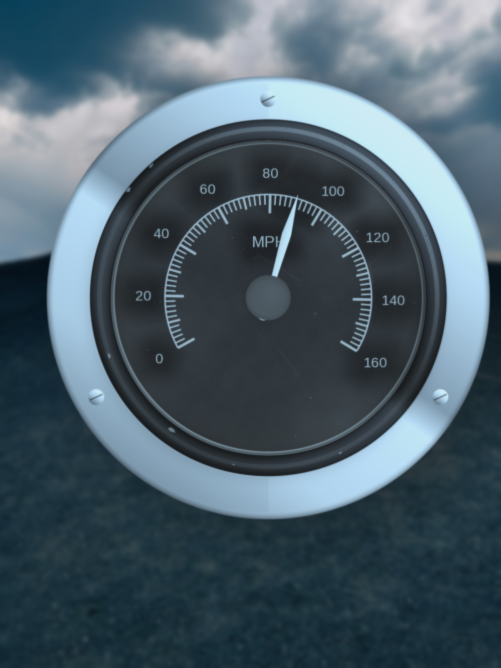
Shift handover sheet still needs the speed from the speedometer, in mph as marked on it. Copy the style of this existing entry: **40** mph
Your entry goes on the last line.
**90** mph
